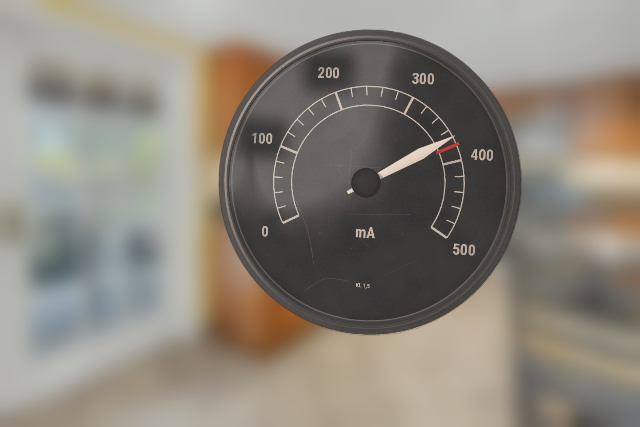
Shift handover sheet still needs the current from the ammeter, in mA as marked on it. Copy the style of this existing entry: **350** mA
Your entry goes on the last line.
**370** mA
